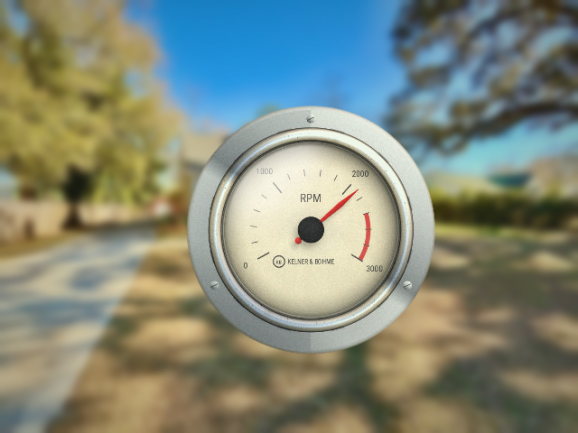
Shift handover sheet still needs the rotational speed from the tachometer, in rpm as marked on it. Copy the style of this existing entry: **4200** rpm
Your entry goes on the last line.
**2100** rpm
